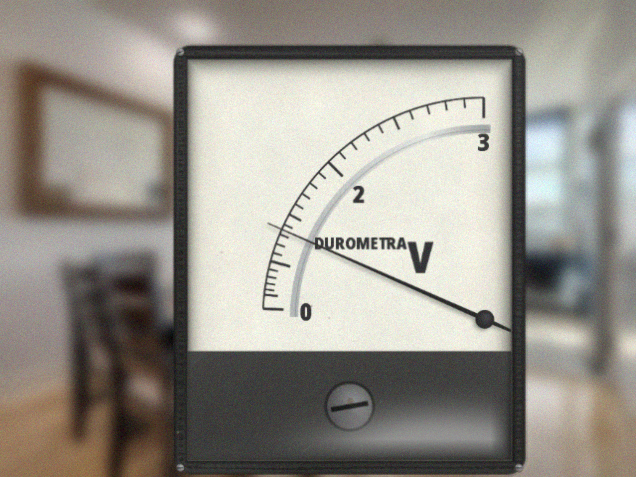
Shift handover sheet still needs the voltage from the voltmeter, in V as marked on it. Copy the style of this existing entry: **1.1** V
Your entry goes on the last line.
**1.35** V
